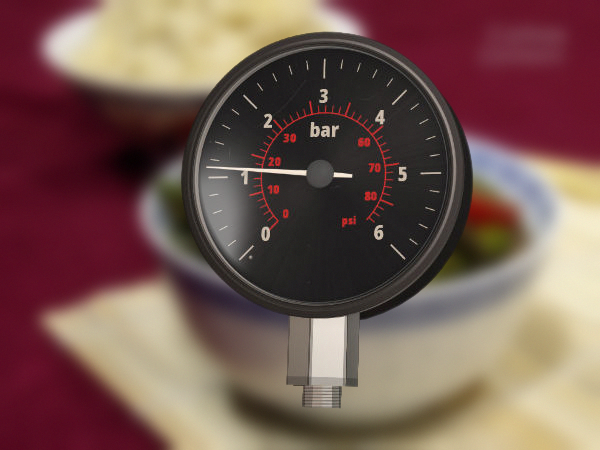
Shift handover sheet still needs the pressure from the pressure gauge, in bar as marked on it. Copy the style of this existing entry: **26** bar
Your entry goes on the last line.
**1.1** bar
